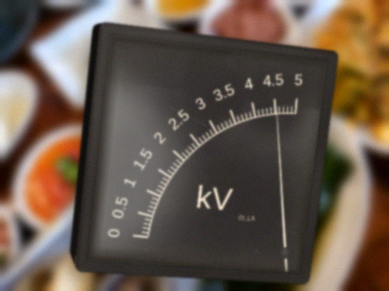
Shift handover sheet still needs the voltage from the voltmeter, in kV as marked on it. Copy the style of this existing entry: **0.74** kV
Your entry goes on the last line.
**4.5** kV
